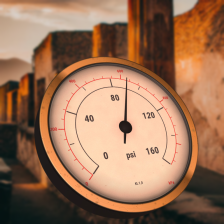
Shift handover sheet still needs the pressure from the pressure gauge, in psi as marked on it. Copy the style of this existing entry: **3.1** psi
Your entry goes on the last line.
**90** psi
